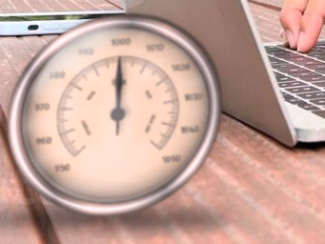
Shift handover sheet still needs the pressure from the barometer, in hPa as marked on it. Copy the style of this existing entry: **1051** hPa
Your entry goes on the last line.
**1000** hPa
